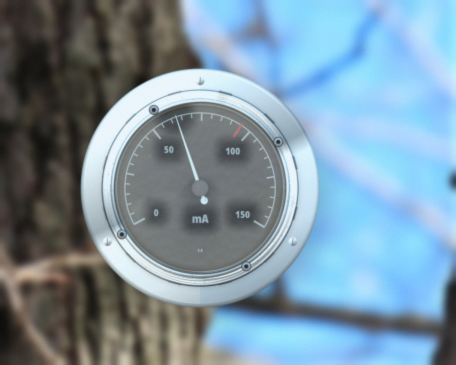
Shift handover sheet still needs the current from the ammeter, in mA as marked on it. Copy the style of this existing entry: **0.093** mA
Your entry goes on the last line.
**62.5** mA
